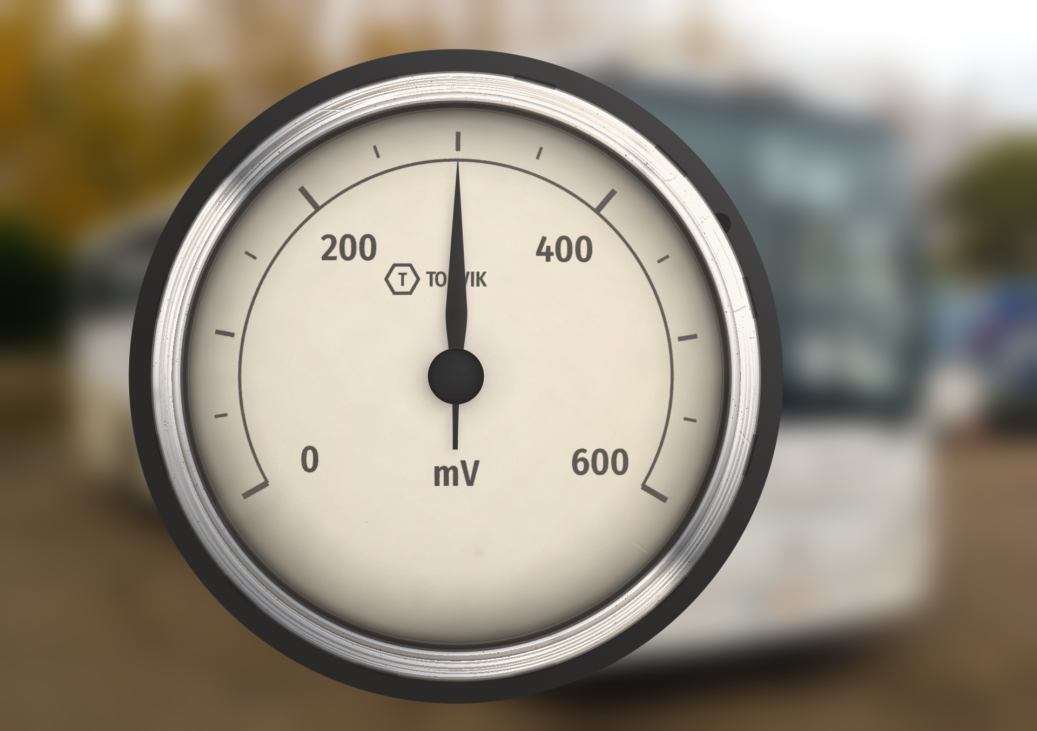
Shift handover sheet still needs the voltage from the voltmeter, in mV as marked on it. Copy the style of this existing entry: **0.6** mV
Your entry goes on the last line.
**300** mV
